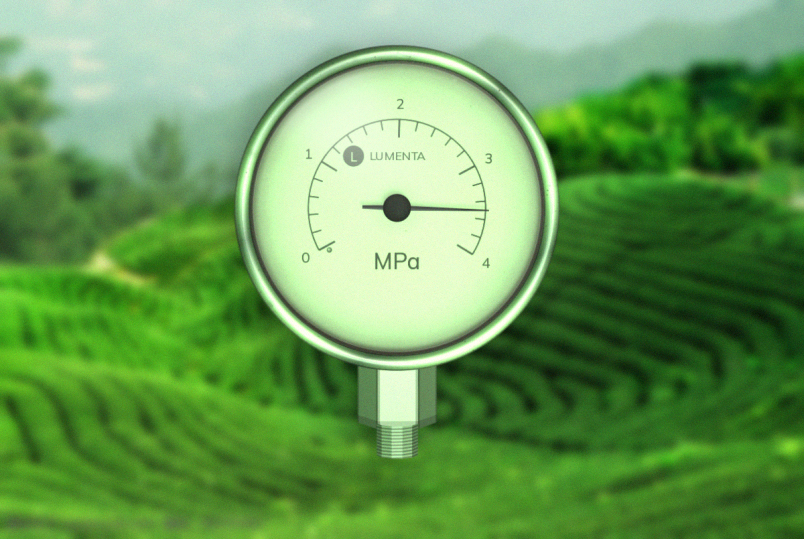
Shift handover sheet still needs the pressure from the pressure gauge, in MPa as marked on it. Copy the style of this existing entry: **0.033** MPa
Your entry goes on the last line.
**3.5** MPa
